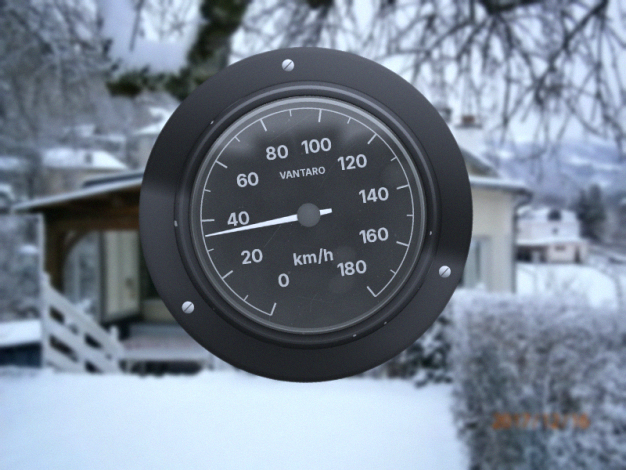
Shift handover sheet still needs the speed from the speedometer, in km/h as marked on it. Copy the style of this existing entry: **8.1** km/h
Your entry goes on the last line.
**35** km/h
